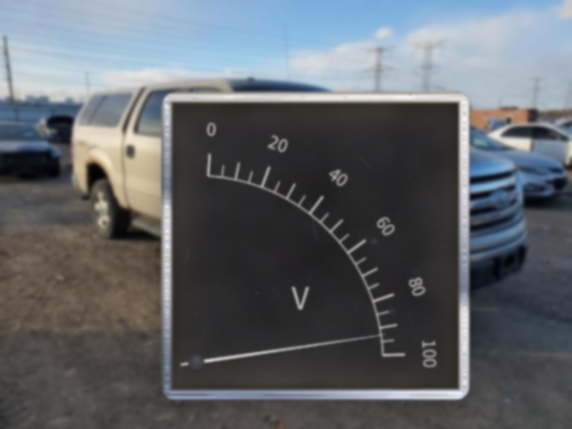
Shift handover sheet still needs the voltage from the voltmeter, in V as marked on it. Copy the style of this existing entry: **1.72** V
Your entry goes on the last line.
**92.5** V
